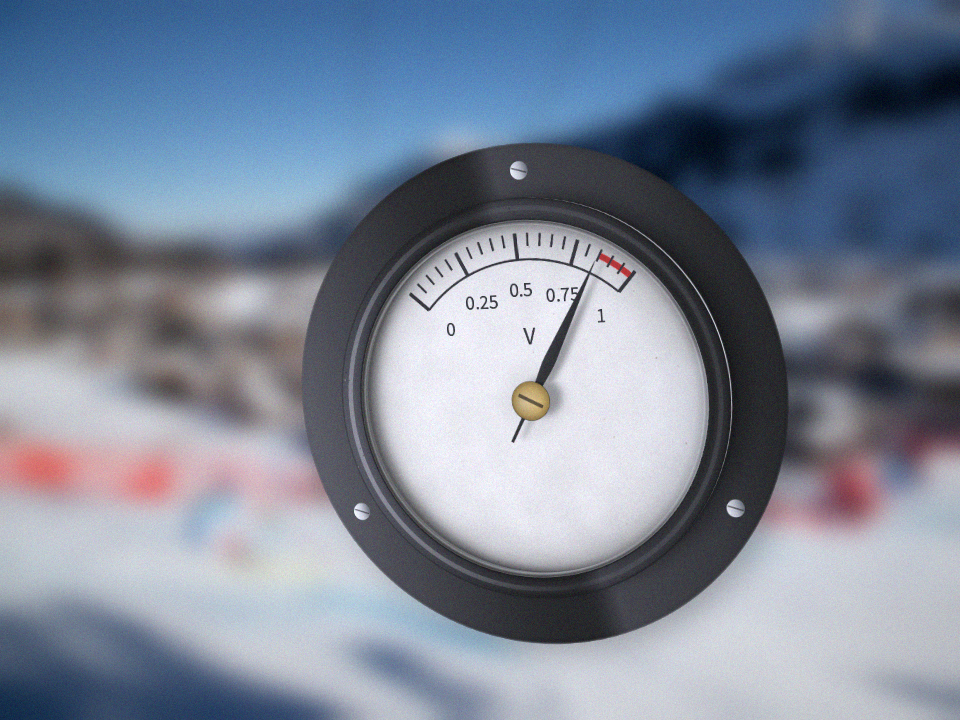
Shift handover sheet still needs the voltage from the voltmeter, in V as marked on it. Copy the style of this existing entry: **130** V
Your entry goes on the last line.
**0.85** V
